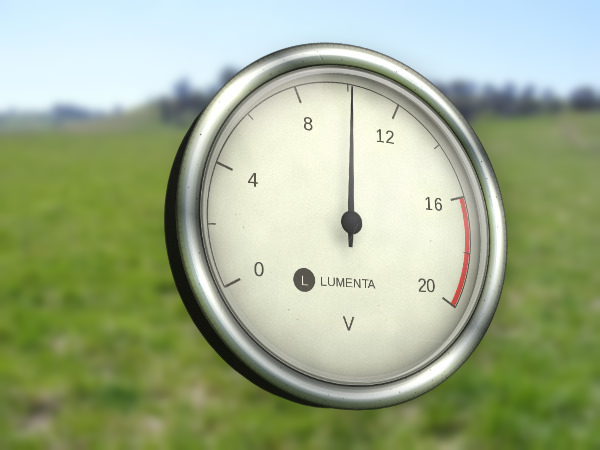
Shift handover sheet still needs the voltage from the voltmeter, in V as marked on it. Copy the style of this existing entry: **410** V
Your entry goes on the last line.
**10** V
